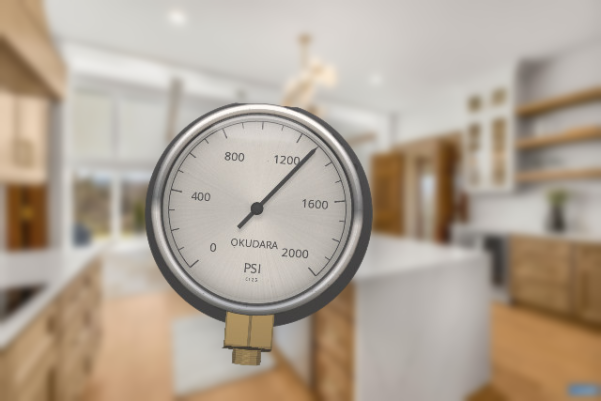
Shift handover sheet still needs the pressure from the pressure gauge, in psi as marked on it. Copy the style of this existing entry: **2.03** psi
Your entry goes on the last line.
**1300** psi
